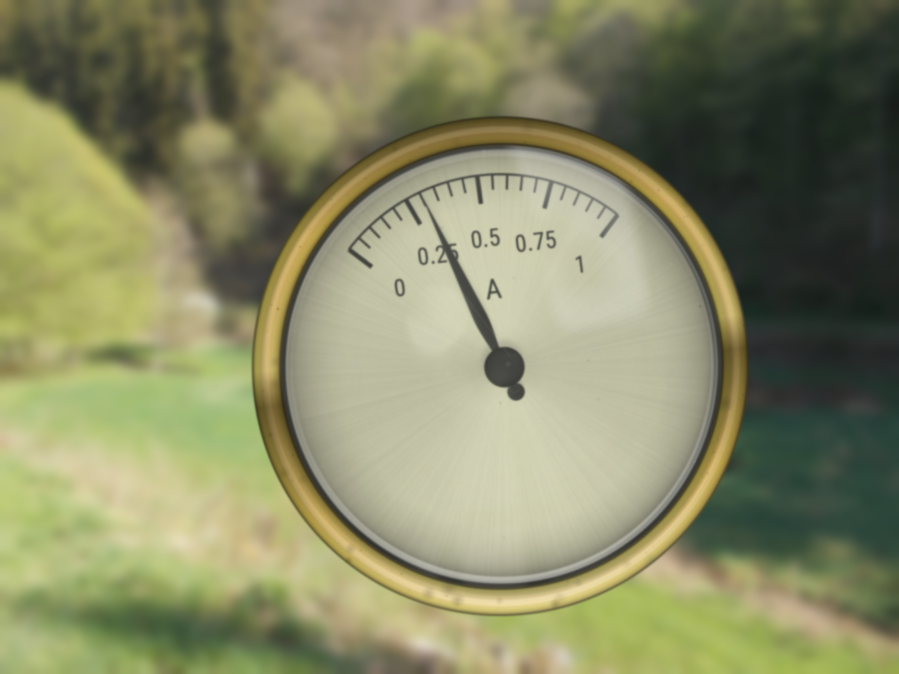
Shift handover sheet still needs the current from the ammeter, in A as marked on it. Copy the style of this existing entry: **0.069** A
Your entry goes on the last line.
**0.3** A
